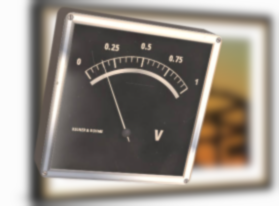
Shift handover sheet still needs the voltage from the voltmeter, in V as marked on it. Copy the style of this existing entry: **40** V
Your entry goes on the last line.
**0.15** V
